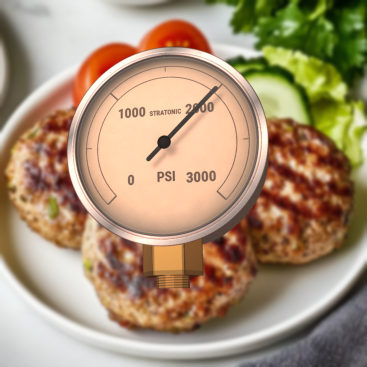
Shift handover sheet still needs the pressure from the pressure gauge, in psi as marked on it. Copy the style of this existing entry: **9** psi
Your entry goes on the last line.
**2000** psi
